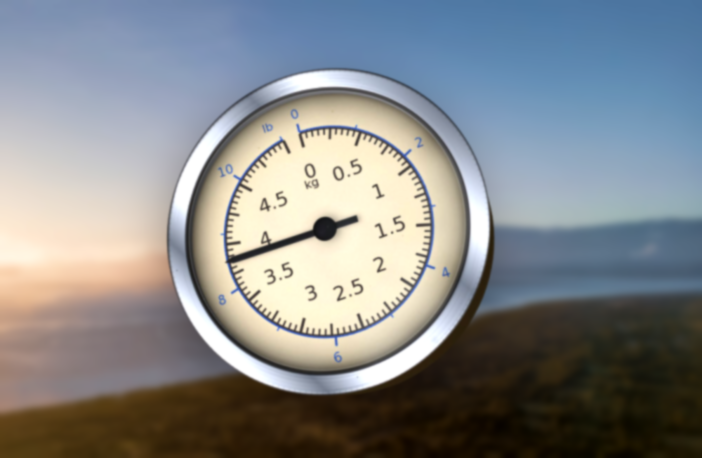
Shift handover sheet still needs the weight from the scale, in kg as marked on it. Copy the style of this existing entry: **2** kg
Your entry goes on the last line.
**3.85** kg
